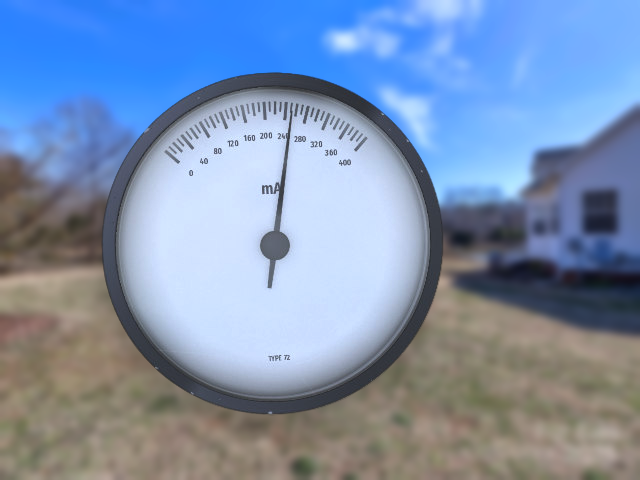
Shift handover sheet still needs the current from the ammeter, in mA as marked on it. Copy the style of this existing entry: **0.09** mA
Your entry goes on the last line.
**250** mA
